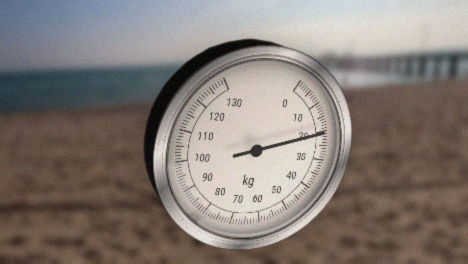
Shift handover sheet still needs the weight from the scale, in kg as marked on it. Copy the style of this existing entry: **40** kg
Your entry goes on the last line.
**20** kg
